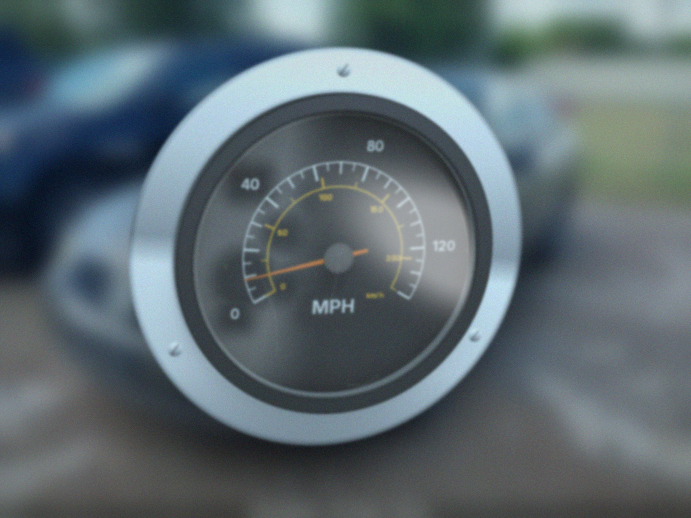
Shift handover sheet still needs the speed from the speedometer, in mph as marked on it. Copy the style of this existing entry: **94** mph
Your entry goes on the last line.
**10** mph
